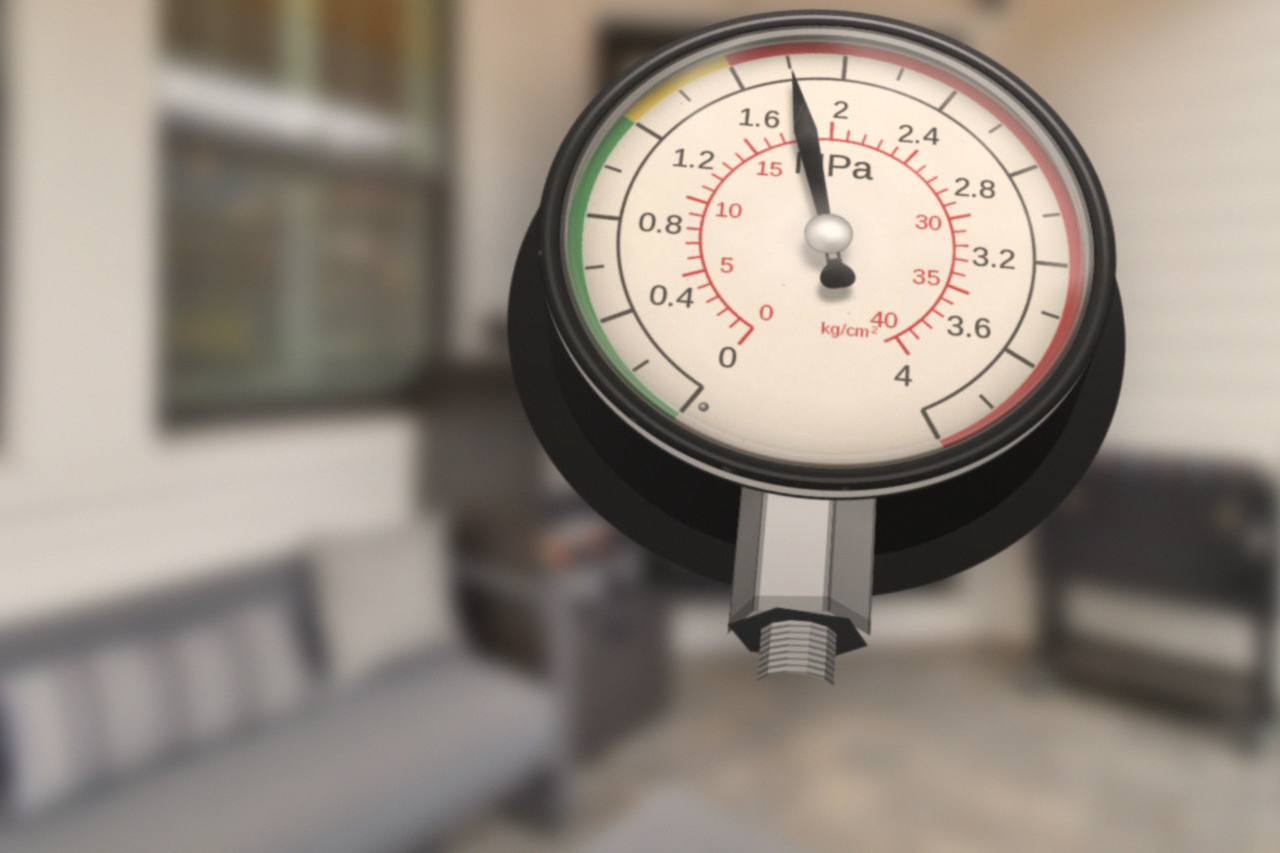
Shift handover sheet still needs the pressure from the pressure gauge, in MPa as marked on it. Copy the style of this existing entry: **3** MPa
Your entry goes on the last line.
**1.8** MPa
